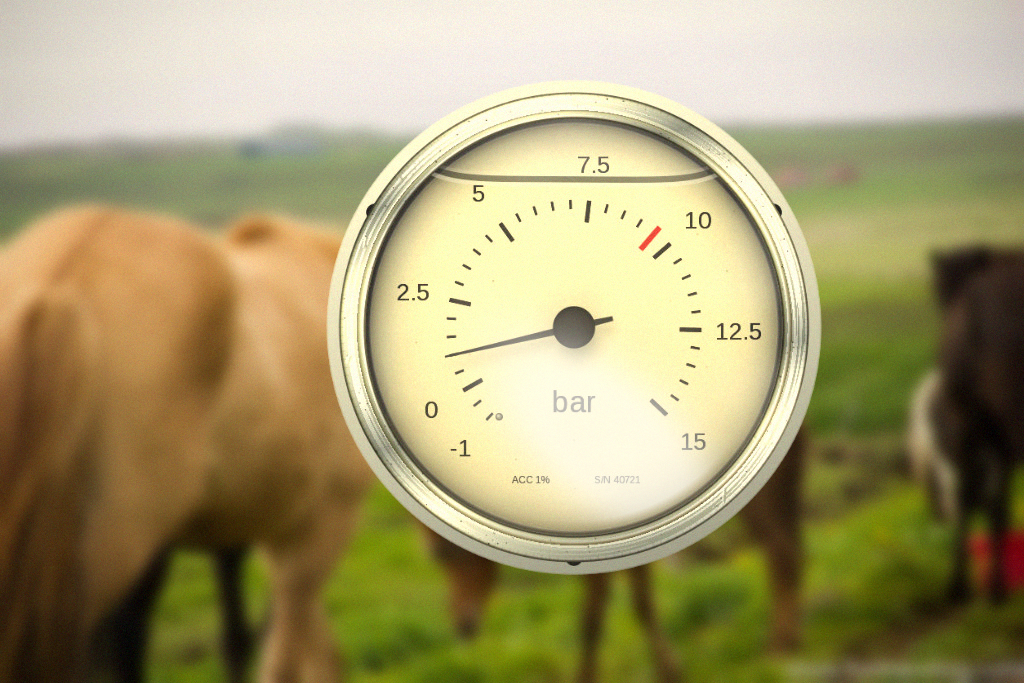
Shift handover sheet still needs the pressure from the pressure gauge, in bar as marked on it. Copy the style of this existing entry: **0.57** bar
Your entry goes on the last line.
**1** bar
